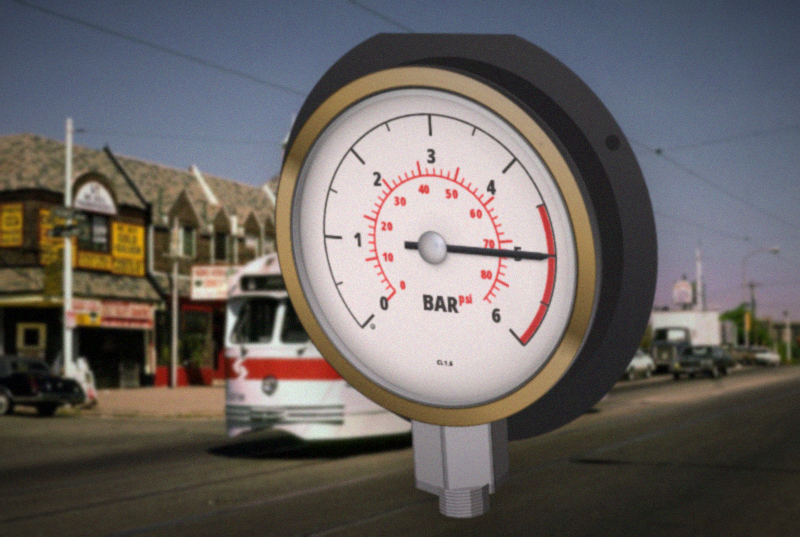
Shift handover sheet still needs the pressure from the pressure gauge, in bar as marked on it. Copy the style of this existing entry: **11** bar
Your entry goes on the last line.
**5** bar
